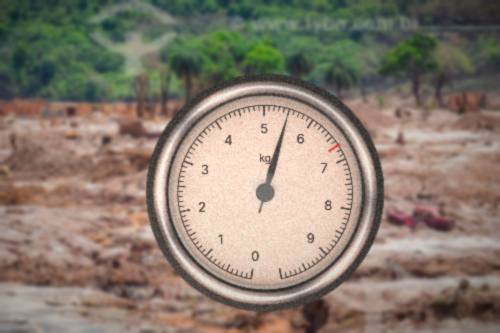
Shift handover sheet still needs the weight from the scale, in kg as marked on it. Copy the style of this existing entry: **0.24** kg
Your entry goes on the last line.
**5.5** kg
